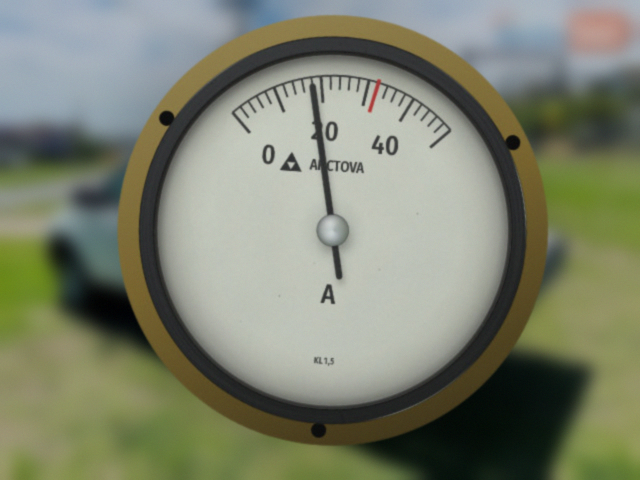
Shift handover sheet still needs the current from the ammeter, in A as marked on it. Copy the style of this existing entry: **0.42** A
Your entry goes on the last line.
**18** A
